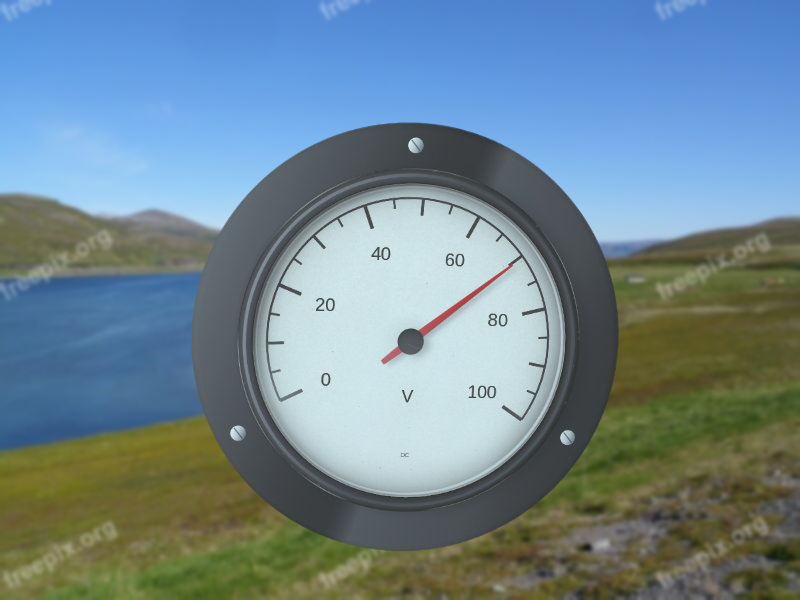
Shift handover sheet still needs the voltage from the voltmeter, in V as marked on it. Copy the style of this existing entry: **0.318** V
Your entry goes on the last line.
**70** V
